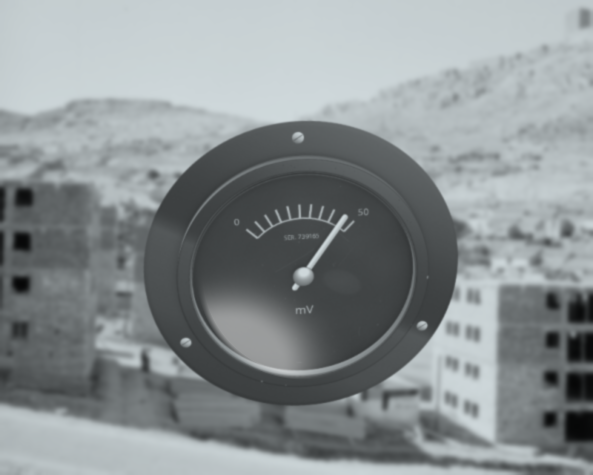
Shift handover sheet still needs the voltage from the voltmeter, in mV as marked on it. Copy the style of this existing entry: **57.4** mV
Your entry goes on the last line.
**45** mV
